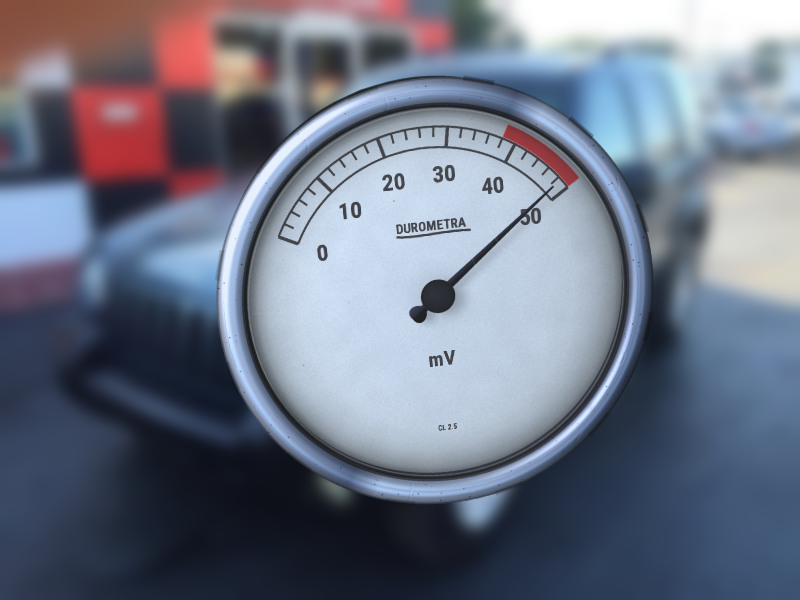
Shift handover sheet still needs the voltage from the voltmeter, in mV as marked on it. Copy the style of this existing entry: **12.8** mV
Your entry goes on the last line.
**48** mV
